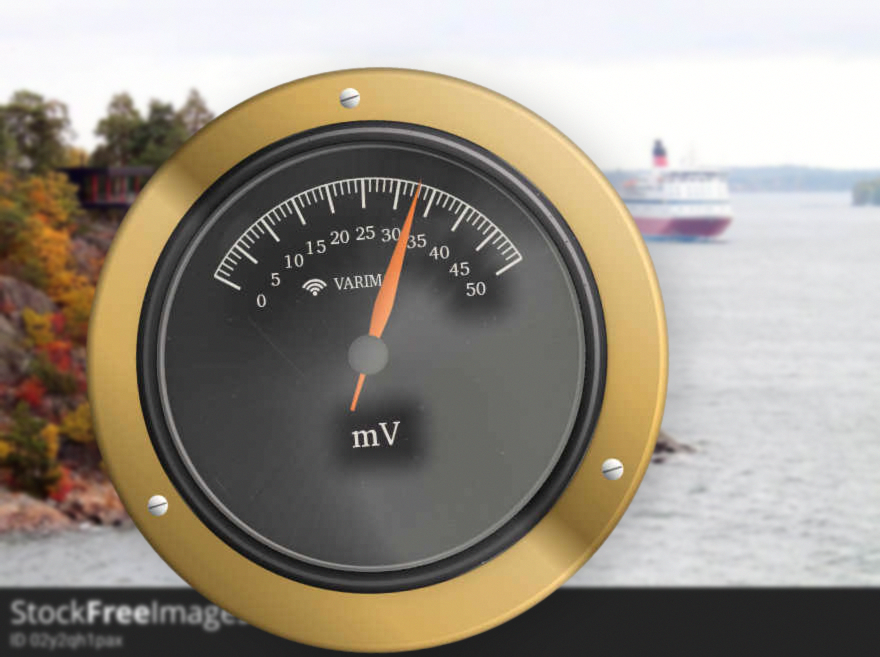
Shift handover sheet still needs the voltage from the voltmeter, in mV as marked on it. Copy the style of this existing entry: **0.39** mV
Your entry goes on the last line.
**33** mV
